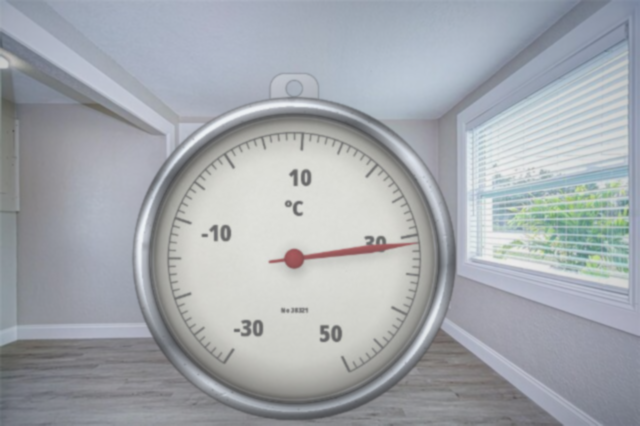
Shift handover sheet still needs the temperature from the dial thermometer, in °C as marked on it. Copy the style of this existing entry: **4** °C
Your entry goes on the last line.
**31** °C
